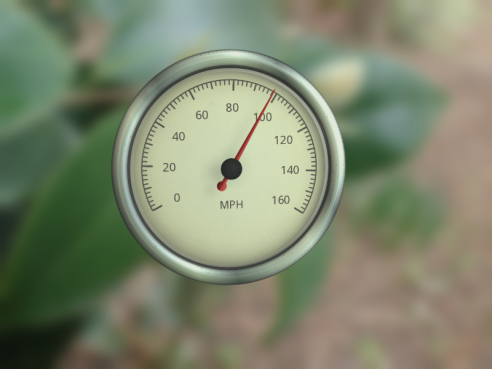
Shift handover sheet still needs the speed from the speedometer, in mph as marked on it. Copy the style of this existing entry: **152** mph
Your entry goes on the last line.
**98** mph
